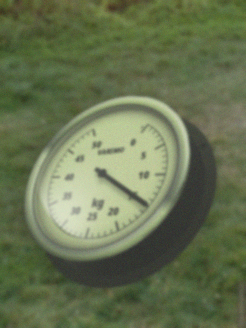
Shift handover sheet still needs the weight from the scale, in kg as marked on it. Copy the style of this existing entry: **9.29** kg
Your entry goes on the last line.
**15** kg
